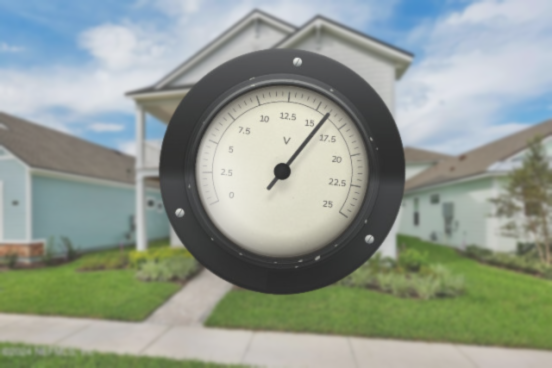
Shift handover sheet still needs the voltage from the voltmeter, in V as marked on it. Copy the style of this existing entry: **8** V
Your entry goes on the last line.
**16** V
